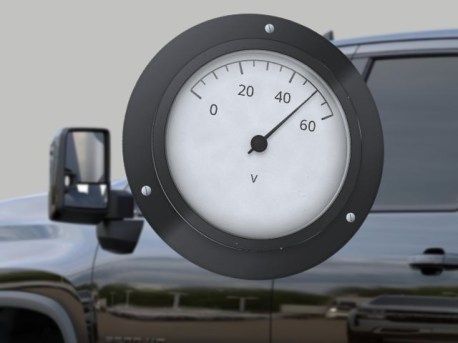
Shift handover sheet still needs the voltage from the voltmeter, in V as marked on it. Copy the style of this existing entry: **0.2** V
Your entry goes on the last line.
**50** V
